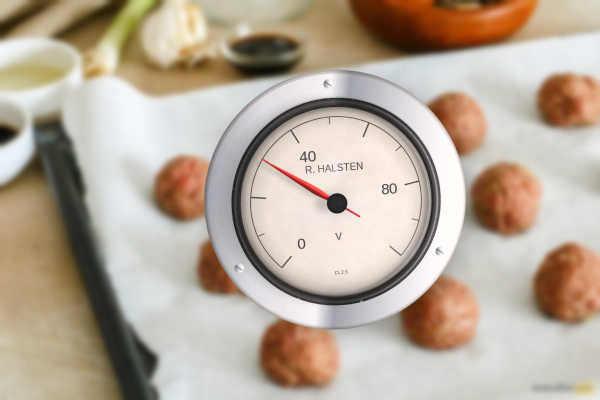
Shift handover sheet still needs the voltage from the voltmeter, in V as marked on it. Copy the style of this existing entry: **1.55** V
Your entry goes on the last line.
**30** V
